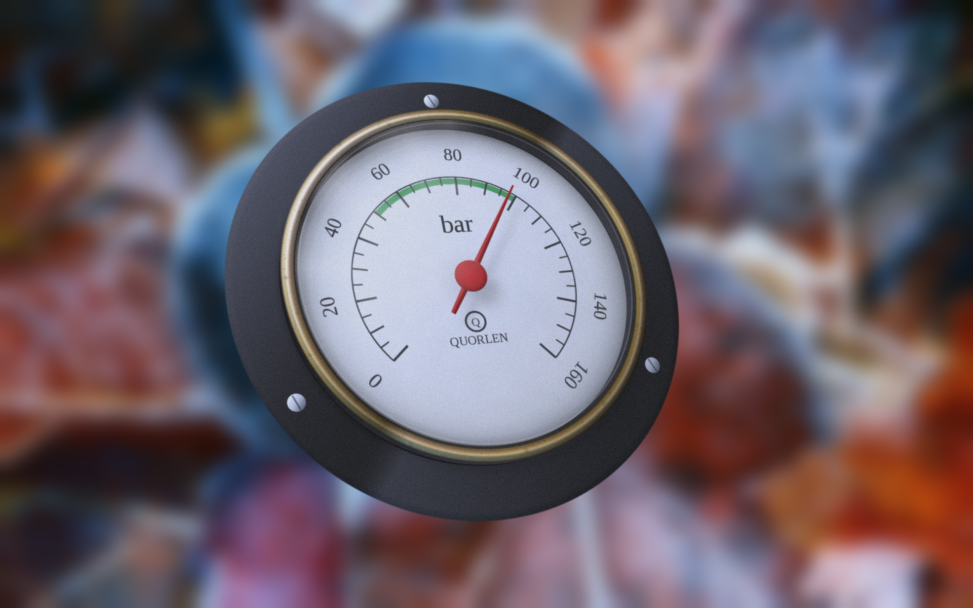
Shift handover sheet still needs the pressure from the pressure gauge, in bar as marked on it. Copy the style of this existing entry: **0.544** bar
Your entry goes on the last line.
**97.5** bar
